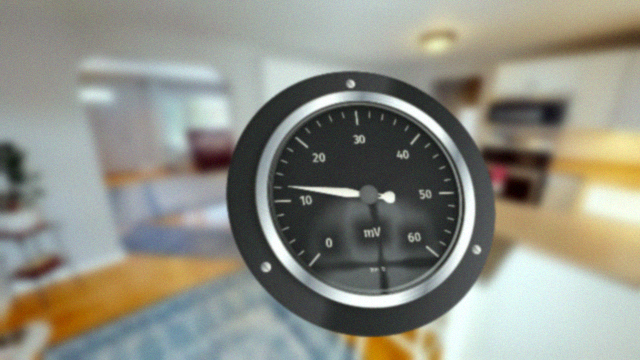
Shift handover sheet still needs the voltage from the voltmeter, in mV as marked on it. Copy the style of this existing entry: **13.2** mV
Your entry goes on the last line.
**12** mV
